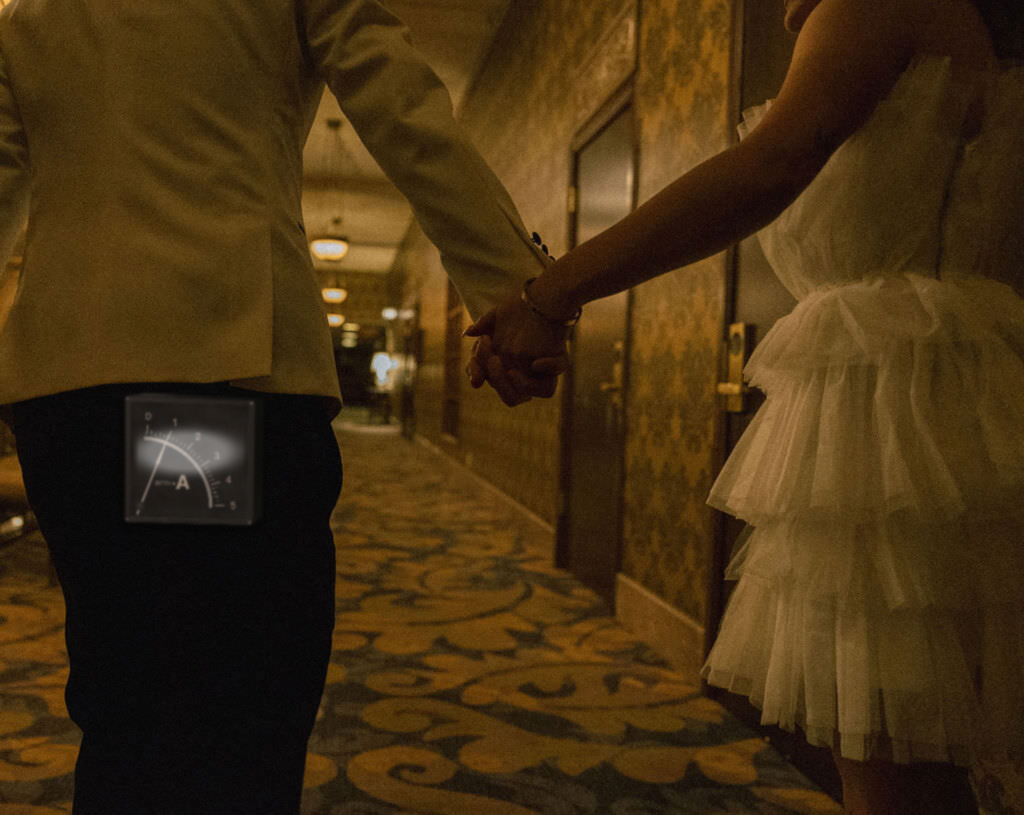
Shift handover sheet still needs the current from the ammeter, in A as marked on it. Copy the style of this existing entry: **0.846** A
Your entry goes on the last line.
**1** A
